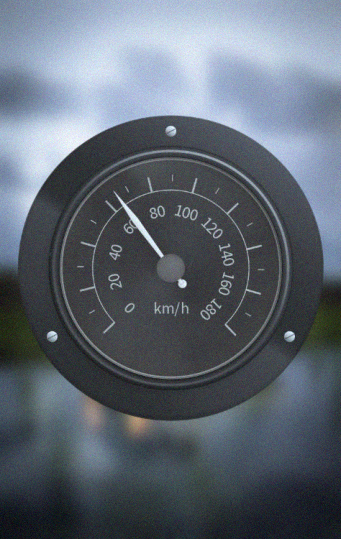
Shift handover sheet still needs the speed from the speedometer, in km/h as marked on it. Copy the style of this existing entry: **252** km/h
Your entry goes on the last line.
**65** km/h
